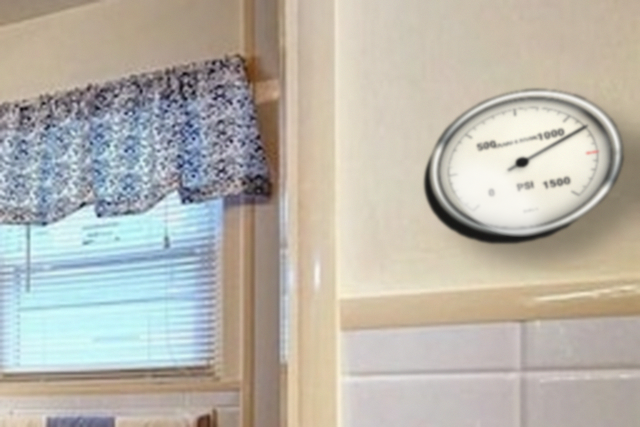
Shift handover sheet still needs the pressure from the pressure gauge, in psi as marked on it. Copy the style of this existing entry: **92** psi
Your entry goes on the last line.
**1100** psi
